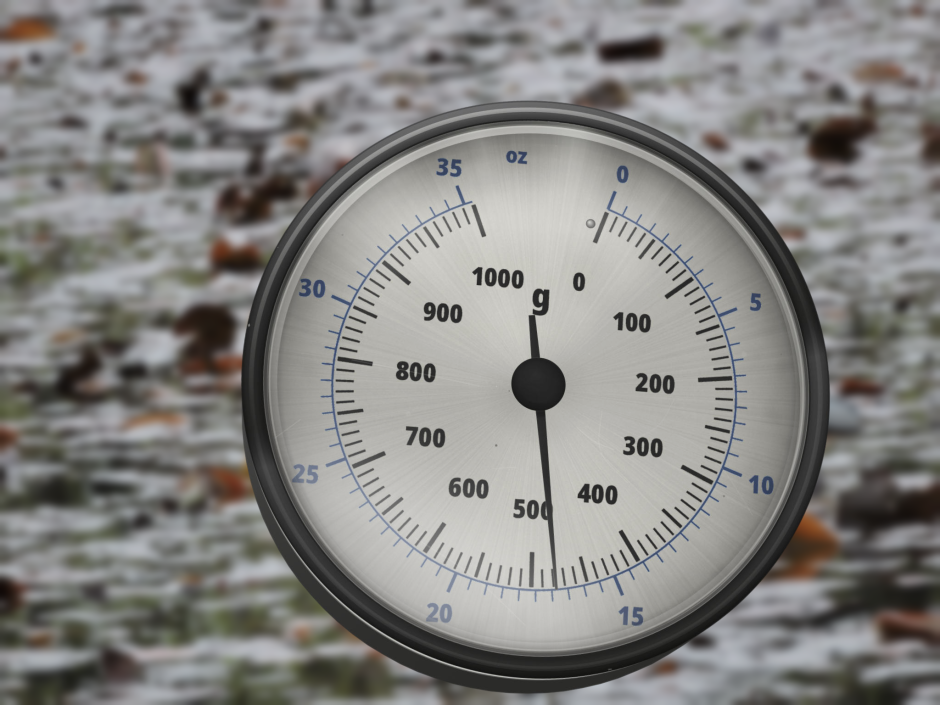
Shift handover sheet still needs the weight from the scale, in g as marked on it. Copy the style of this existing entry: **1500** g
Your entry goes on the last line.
**480** g
